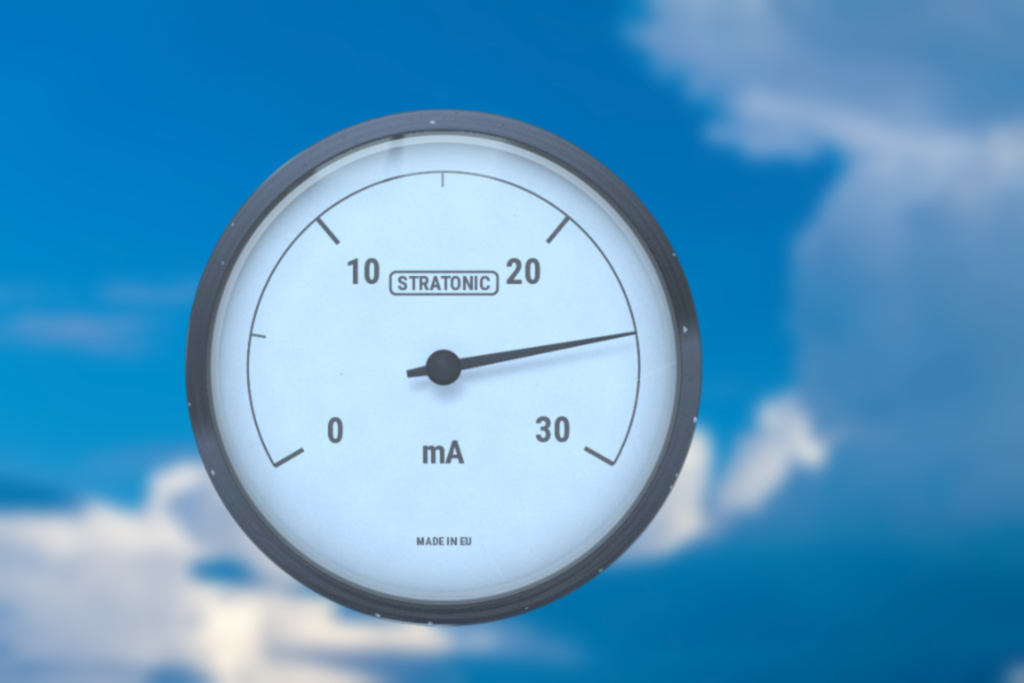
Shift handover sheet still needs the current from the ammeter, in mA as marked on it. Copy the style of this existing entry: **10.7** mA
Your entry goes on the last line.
**25** mA
